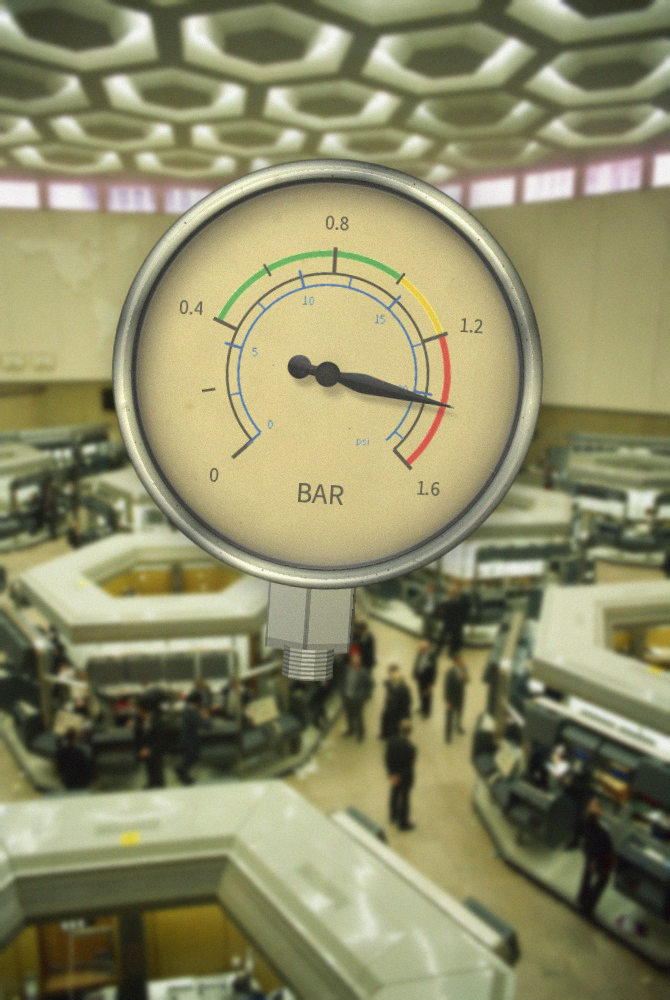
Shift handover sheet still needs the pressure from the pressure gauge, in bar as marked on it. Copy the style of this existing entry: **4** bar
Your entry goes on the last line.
**1.4** bar
